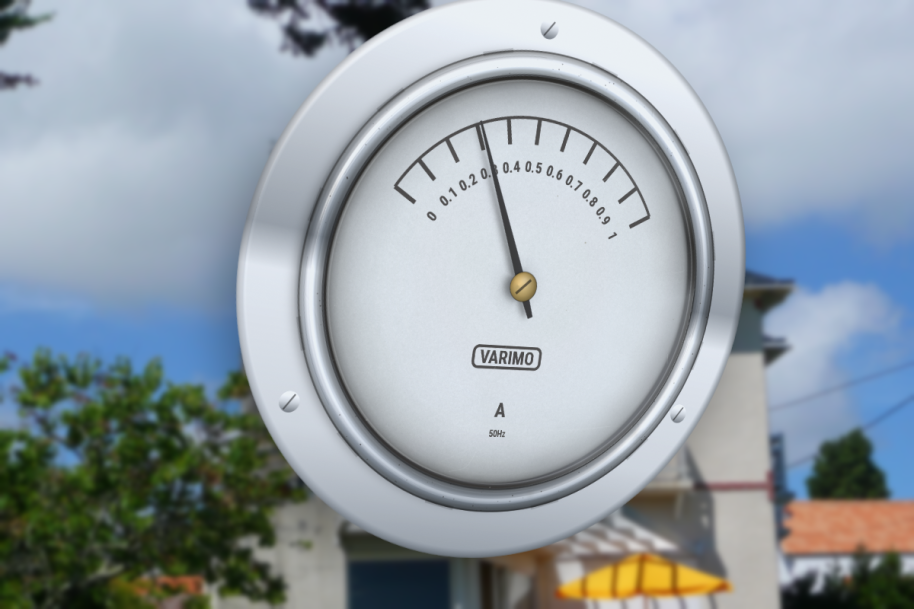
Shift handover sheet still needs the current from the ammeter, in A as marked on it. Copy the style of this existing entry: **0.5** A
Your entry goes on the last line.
**0.3** A
